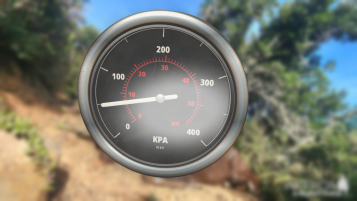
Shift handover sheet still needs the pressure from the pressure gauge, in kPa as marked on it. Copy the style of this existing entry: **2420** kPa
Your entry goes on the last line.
**50** kPa
